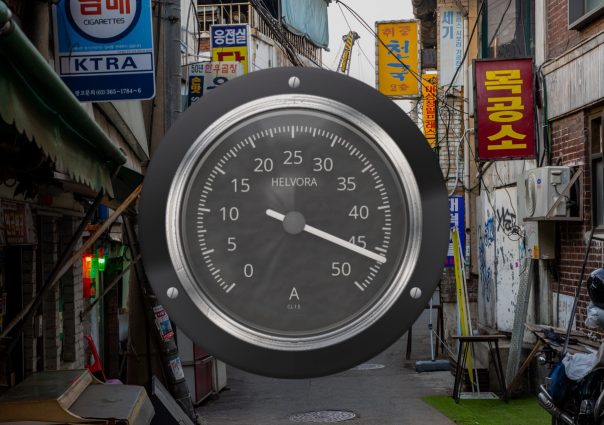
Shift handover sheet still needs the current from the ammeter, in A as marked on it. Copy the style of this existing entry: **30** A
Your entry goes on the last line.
**46** A
